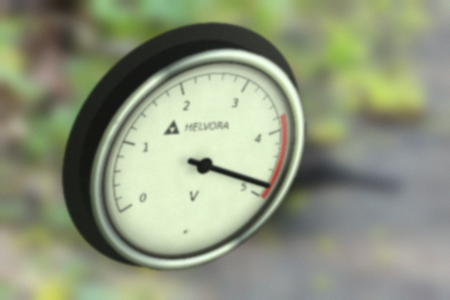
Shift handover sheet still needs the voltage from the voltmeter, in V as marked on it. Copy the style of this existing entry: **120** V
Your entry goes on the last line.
**4.8** V
